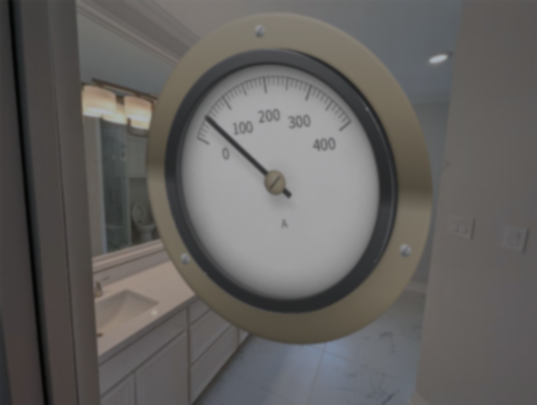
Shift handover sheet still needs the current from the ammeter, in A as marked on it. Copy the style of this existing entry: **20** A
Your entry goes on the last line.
**50** A
